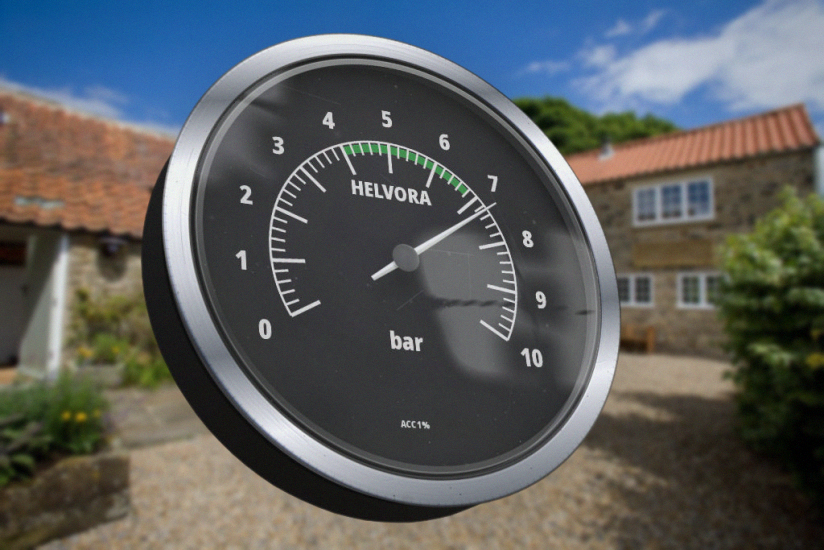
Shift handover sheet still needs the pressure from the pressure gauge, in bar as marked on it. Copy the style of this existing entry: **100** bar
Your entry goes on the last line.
**7.3** bar
